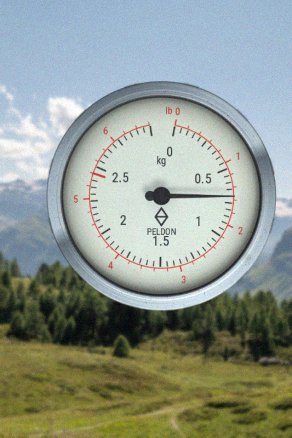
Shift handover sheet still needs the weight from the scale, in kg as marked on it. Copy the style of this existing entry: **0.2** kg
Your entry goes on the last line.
**0.7** kg
